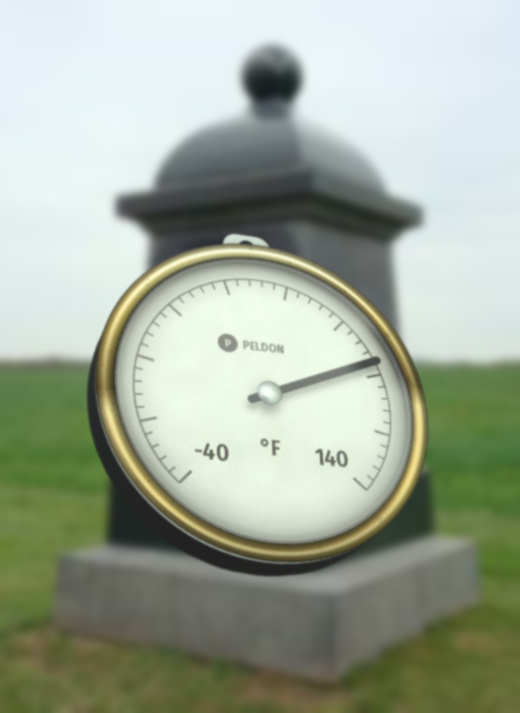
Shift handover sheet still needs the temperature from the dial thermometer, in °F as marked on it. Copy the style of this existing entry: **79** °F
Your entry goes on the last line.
**96** °F
